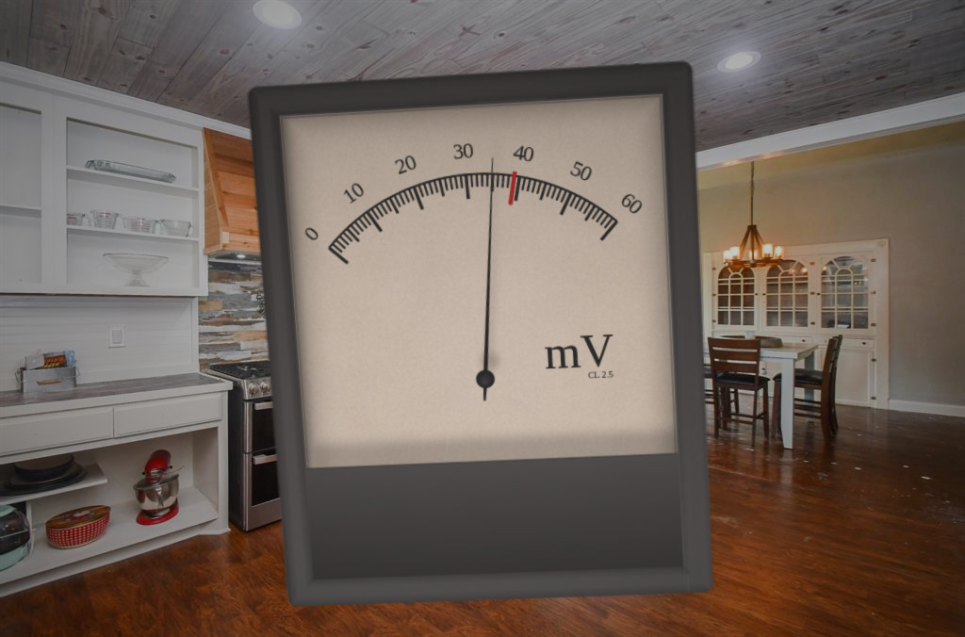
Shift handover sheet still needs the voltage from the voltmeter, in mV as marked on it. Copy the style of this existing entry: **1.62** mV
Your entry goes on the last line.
**35** mV
